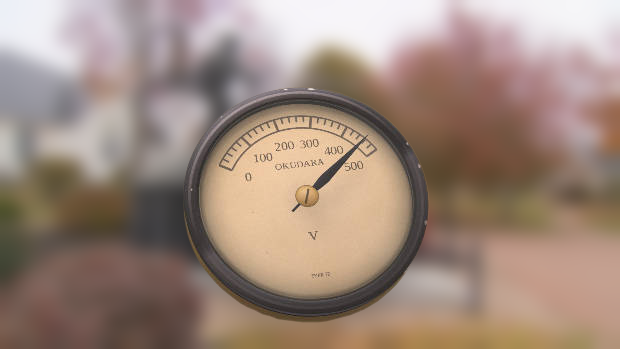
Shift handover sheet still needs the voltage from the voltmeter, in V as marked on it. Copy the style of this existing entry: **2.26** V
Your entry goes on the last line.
**460** V
